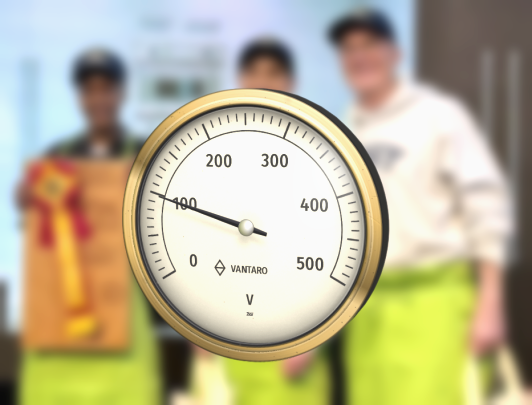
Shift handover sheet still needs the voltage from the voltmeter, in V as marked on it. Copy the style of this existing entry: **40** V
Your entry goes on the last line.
**100** V
